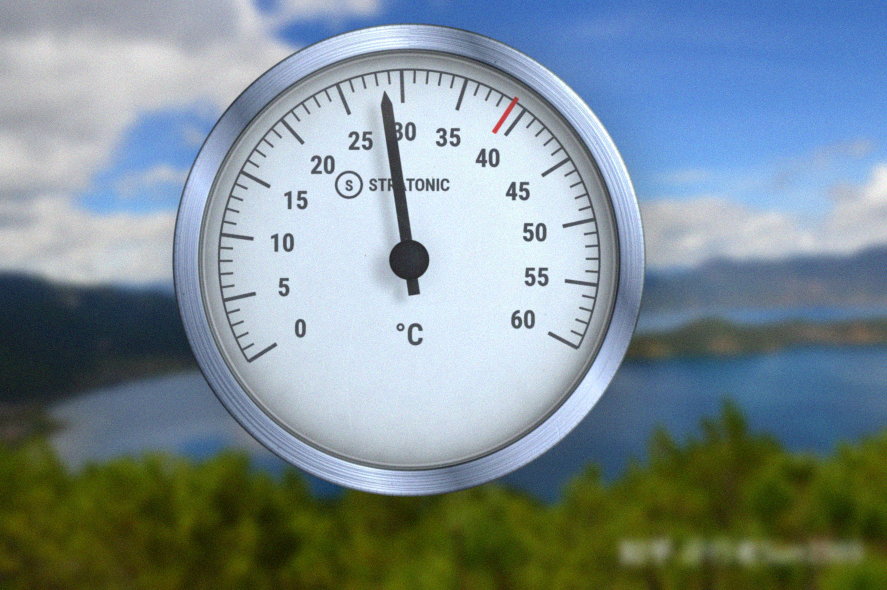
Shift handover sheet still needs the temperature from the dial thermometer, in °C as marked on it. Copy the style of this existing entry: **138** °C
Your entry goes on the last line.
**28.5** °C
